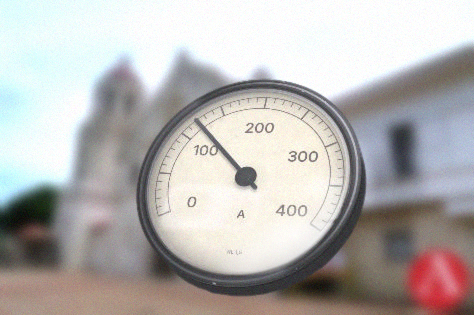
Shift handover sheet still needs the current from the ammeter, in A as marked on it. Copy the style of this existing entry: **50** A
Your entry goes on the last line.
**120** A
